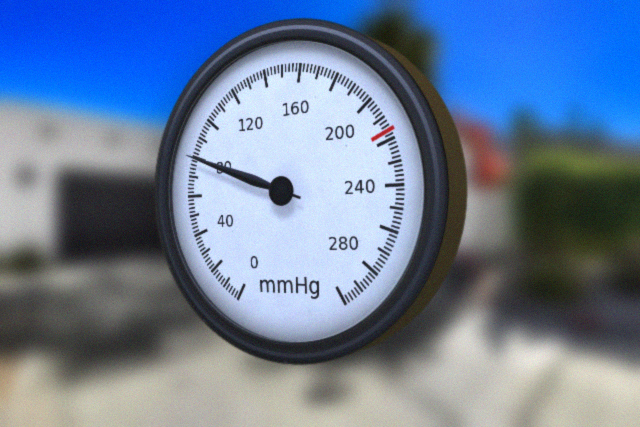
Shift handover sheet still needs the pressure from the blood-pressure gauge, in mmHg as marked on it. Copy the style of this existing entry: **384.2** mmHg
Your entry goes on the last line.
**80** mmHg
